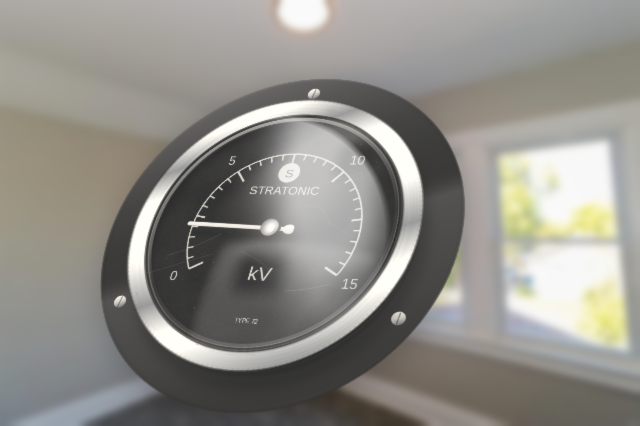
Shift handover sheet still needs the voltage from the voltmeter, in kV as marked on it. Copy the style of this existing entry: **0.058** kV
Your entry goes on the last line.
**2** kV
